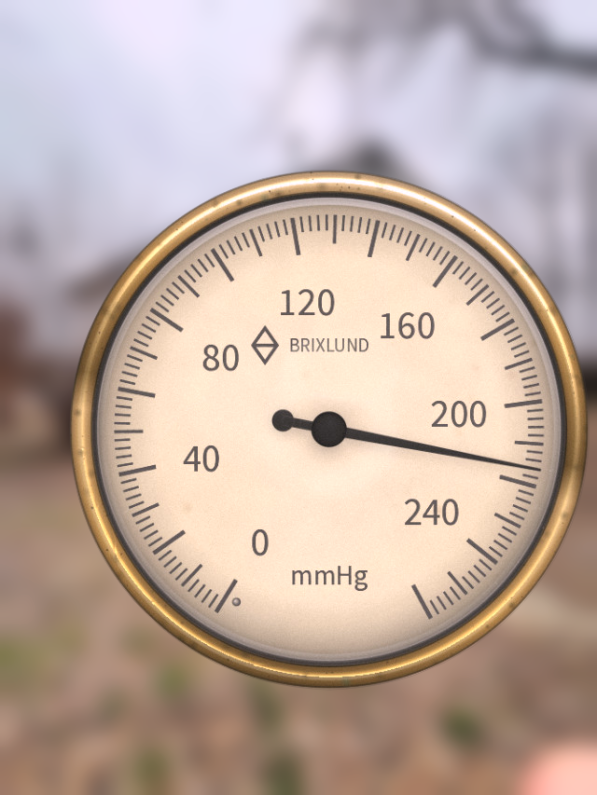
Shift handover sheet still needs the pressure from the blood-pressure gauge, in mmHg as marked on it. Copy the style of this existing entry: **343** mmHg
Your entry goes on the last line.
**216** mmHg
